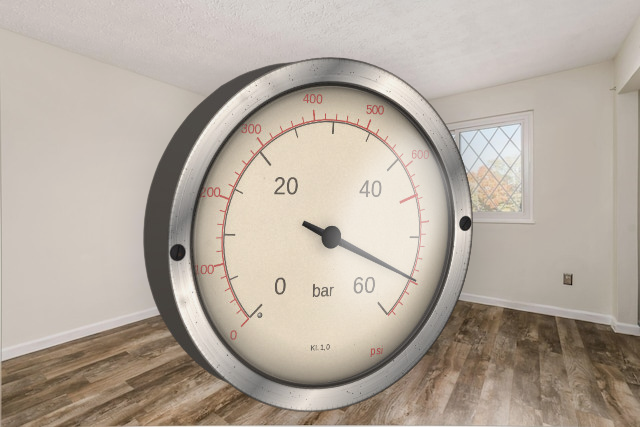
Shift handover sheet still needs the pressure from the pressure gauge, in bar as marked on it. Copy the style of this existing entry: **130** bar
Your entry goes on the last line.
**55** bar
